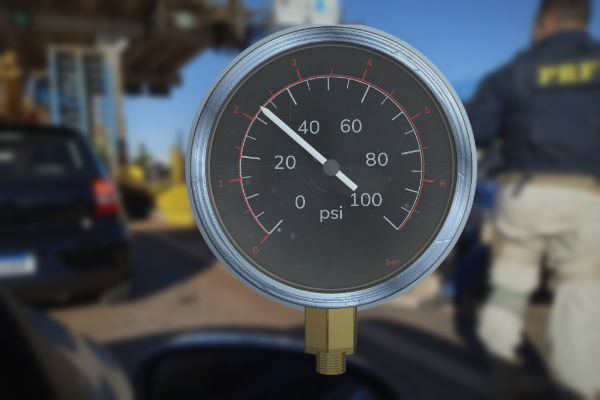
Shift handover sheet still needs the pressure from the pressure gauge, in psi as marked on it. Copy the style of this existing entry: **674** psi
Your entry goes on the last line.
**32.5** psi
